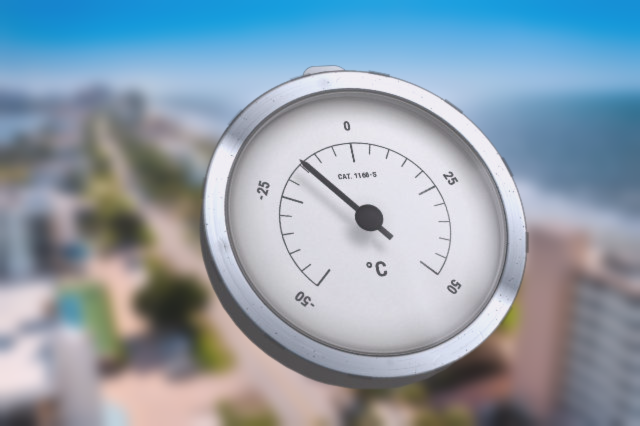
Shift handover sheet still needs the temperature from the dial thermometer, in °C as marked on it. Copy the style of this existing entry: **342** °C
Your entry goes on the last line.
**-15** °C
